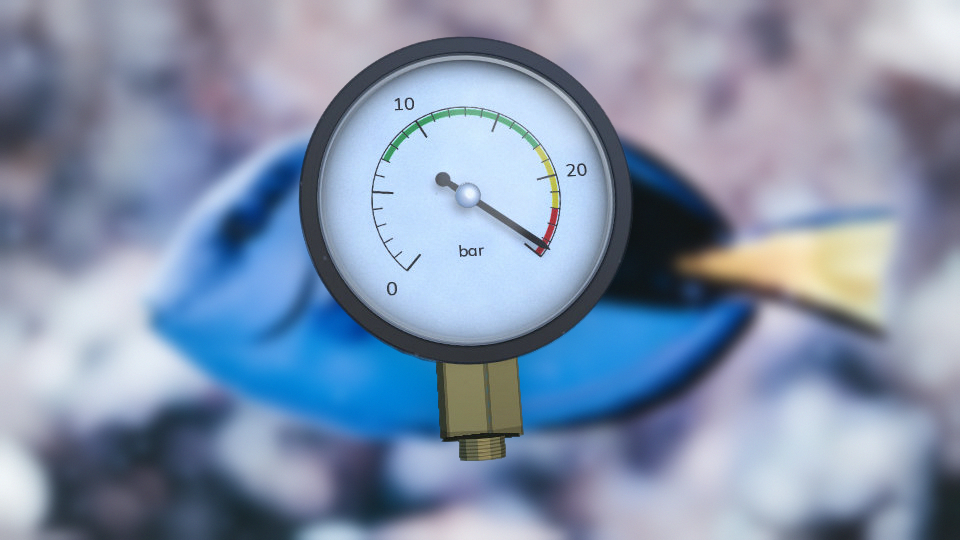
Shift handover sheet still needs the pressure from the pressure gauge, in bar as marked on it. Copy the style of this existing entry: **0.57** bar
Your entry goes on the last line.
**24.5** bar
